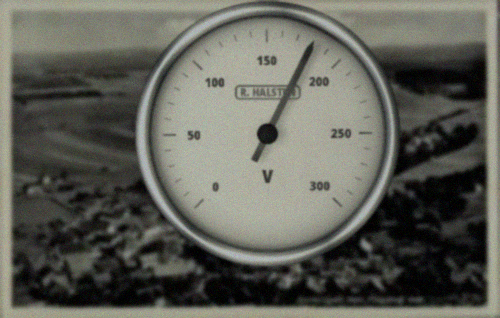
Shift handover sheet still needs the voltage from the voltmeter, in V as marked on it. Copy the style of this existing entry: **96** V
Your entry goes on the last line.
**180** V
